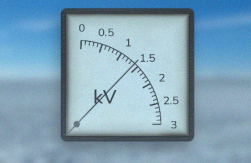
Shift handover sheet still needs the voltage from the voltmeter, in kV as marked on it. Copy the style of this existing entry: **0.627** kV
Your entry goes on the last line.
**1.4** kV
